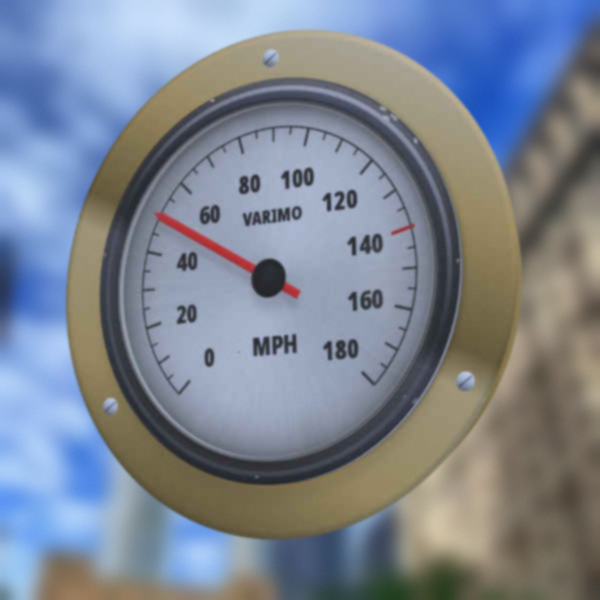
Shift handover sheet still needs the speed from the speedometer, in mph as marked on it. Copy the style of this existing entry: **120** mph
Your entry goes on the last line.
**50** mph
